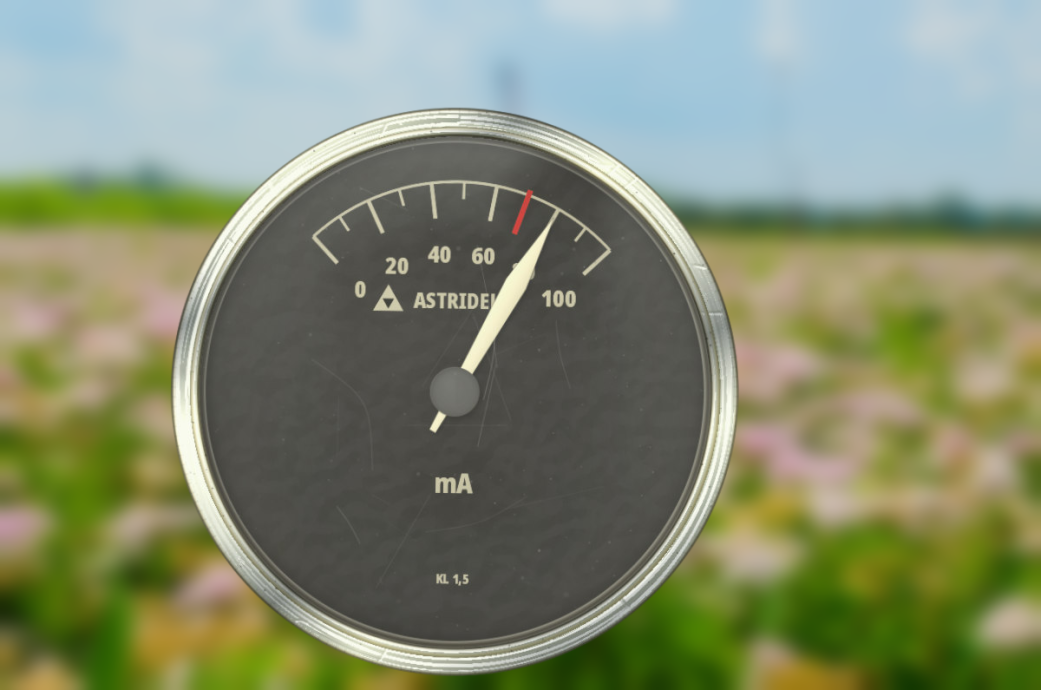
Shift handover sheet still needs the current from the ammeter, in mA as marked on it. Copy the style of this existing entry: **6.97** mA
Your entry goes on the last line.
**80** mA
